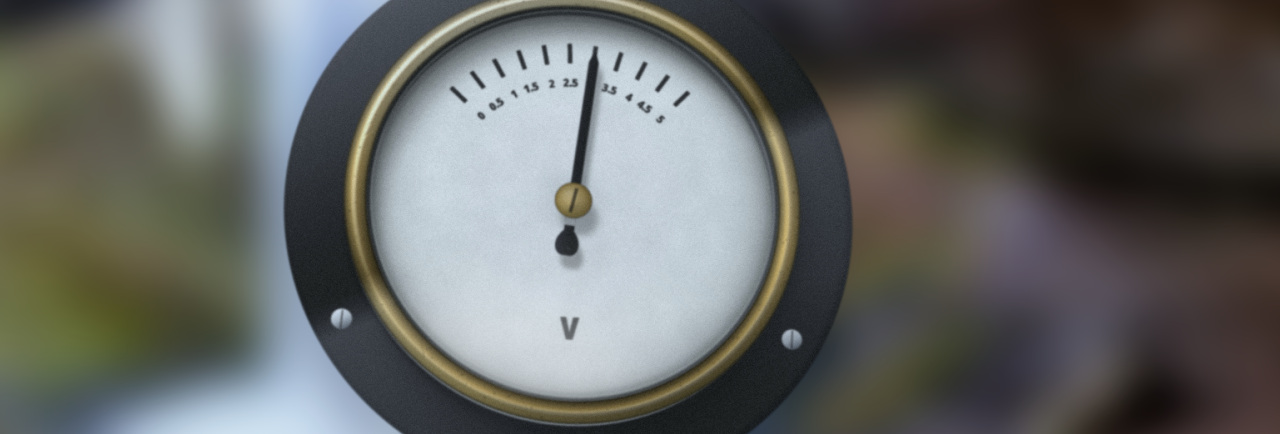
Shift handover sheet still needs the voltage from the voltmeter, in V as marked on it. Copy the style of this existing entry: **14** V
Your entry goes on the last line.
**3** V
